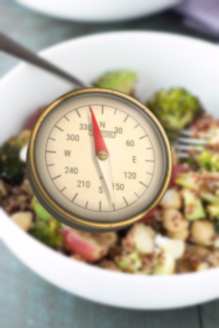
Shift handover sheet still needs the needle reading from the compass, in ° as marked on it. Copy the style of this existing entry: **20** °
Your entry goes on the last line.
**345** °
